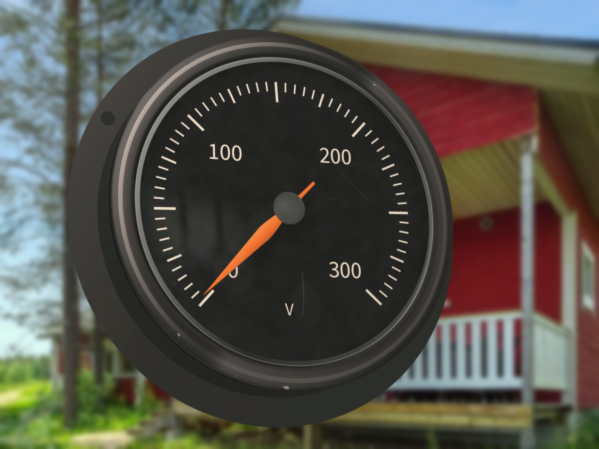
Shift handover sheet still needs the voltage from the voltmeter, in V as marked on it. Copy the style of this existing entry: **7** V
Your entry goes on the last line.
**2.5** V
